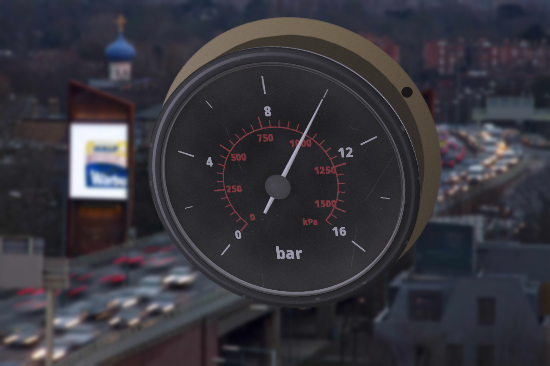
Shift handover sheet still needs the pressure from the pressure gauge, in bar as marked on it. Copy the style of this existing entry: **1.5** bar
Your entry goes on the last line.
**10** bar
